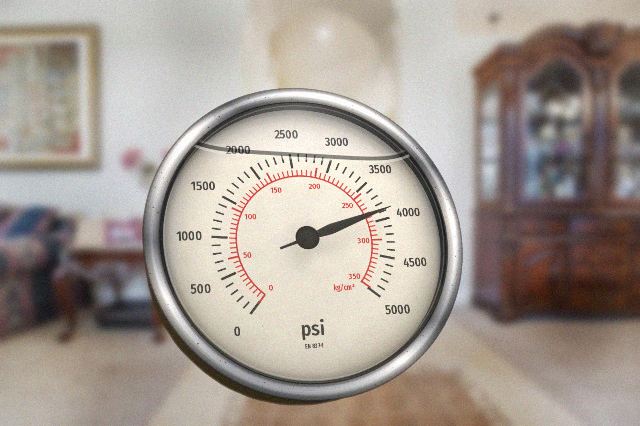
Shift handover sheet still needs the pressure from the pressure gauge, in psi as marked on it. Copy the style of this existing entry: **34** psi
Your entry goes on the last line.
**3900** psi
